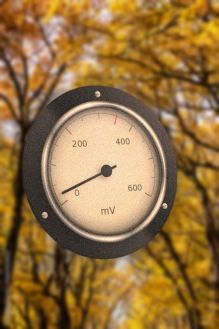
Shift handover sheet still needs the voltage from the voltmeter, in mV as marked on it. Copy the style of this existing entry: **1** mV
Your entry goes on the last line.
**25** mV
